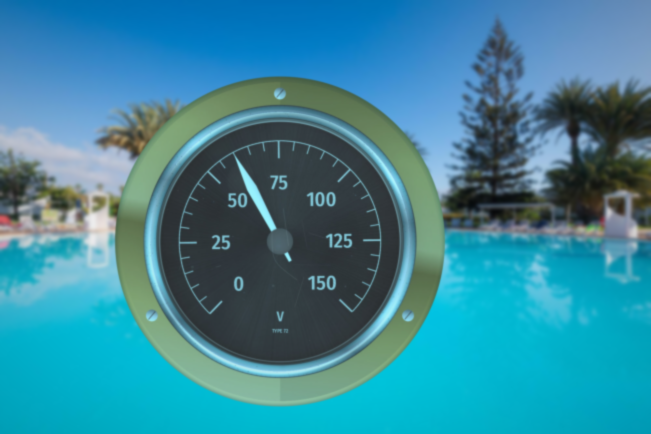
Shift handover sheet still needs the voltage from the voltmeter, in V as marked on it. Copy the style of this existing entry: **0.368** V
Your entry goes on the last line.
**60** V
